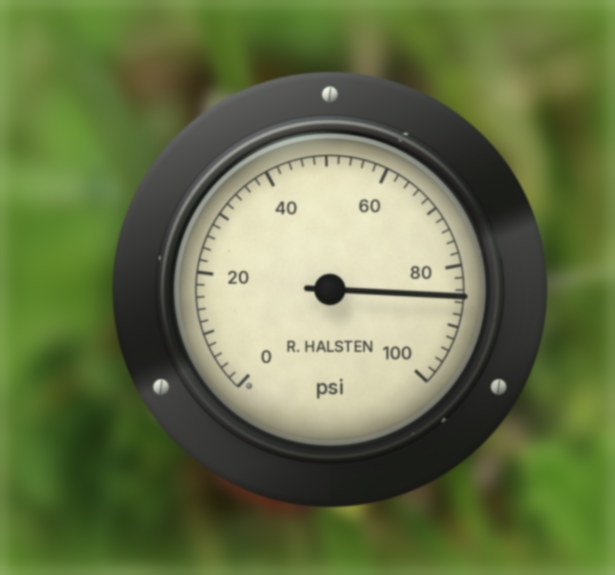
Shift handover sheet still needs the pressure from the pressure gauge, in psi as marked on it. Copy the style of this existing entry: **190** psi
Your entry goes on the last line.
**85** psi
